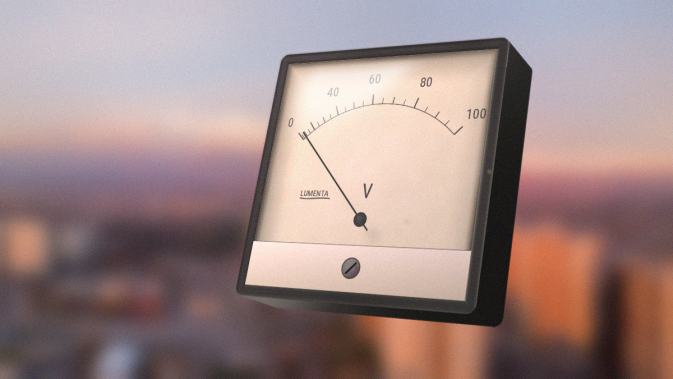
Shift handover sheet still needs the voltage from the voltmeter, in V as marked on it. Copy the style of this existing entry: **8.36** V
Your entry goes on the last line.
**10** V
